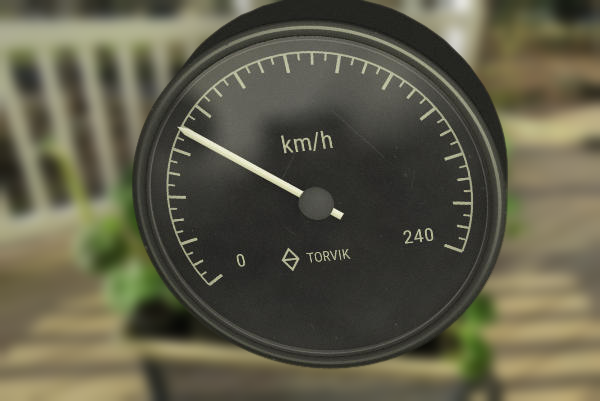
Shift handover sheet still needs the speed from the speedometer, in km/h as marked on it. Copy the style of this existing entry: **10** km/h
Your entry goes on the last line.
**70** km/h
